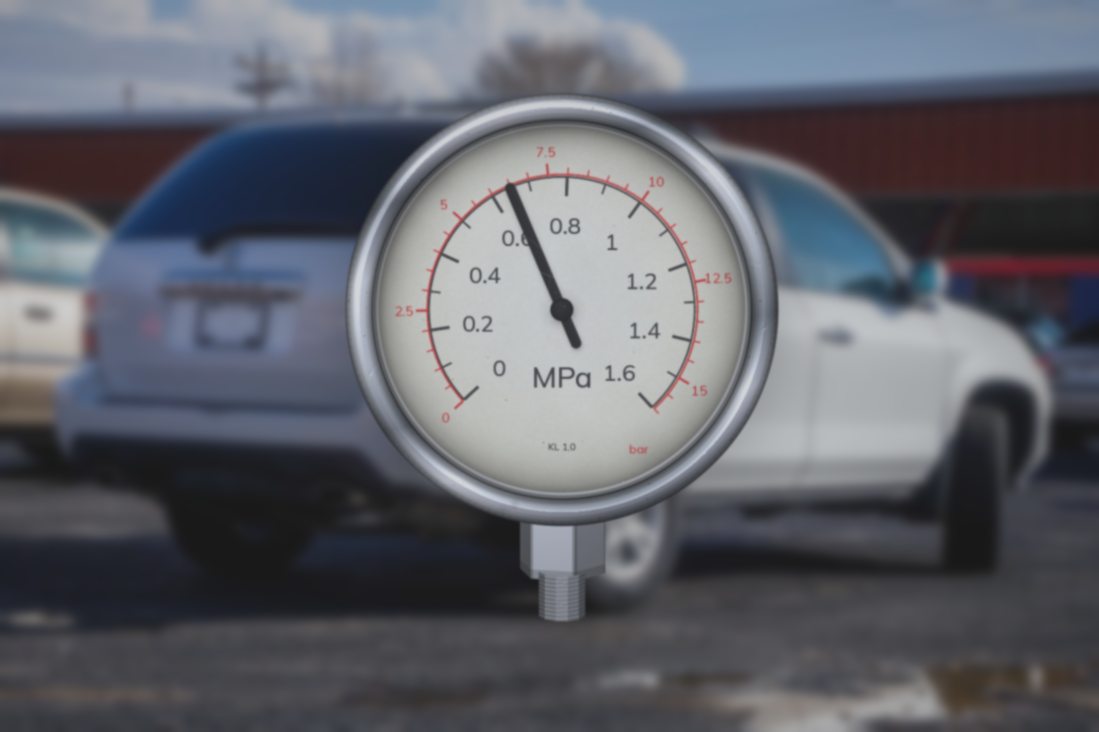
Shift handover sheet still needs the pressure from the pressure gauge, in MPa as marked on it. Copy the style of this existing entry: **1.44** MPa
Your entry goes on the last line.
**0.65** MPa
